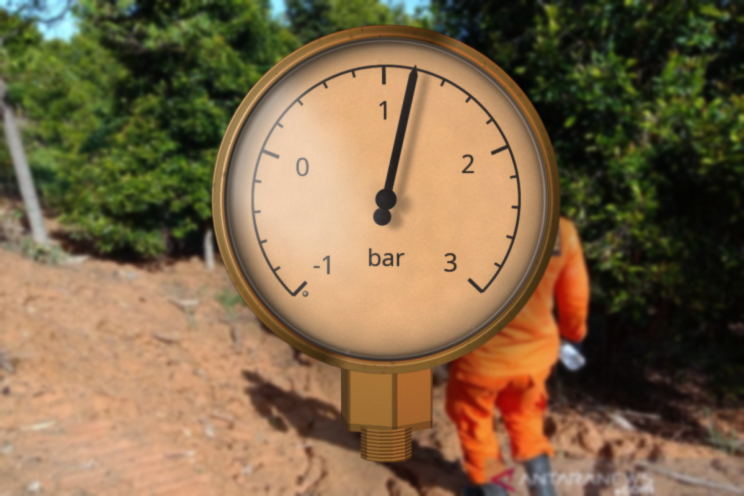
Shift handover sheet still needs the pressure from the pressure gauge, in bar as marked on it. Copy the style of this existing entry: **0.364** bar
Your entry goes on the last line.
**1.2** bar
